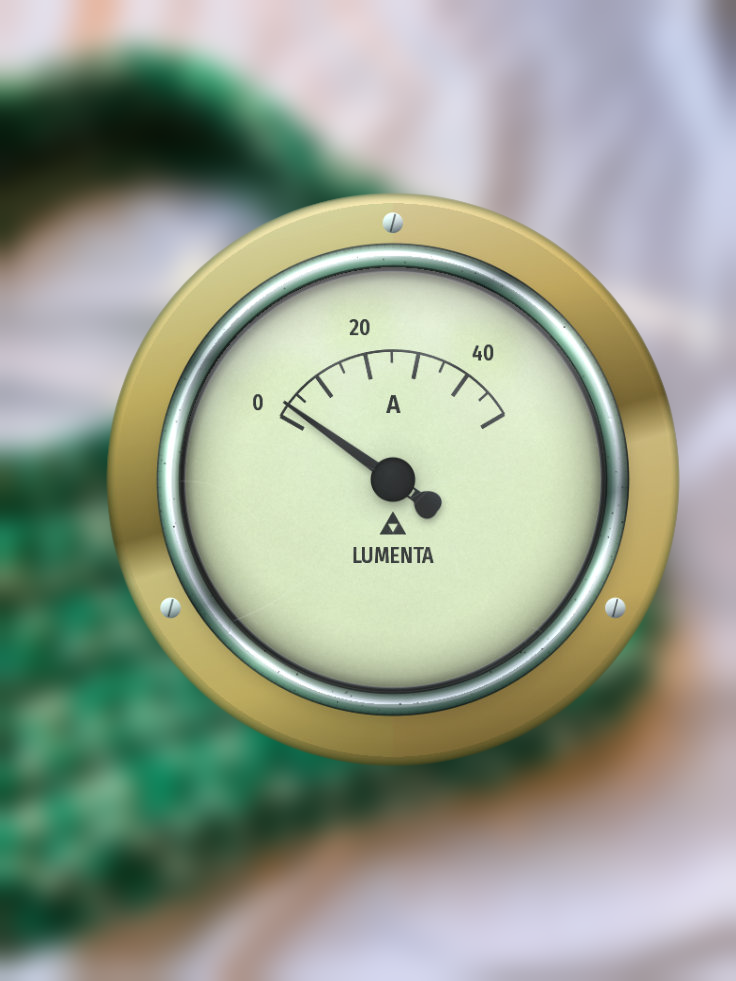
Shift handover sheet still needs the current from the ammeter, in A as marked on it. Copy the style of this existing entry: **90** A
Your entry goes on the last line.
**2.5** A
